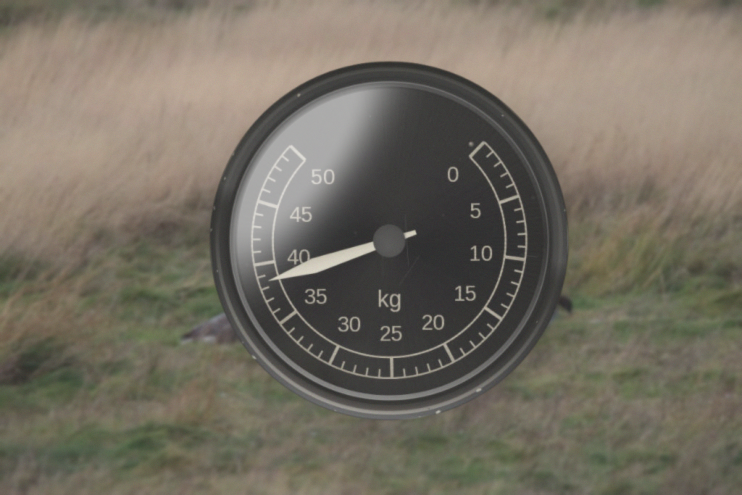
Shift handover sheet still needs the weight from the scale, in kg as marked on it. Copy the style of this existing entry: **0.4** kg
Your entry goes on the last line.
**38.5** kg
